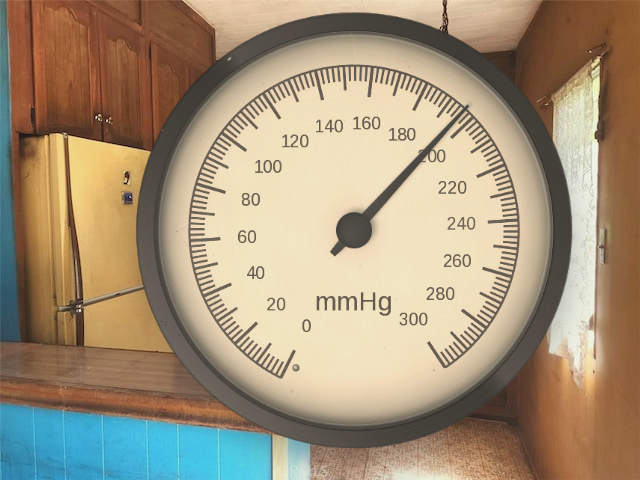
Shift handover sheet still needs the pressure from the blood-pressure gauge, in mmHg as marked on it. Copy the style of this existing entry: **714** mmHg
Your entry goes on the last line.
**196** mmHg
